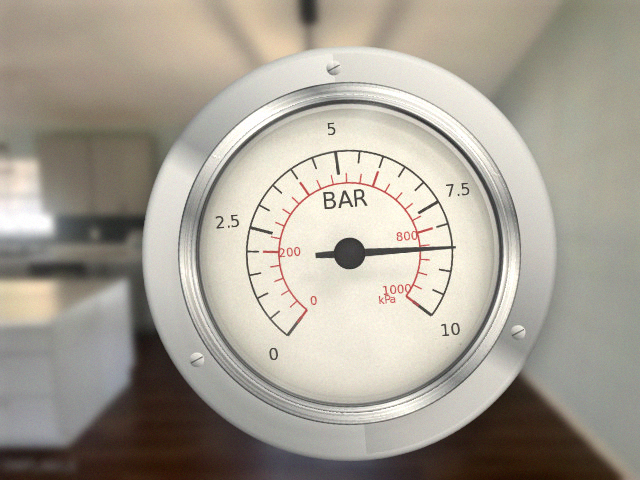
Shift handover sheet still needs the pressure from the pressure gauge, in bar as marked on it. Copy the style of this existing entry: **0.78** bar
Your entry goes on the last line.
**8.5** bar
